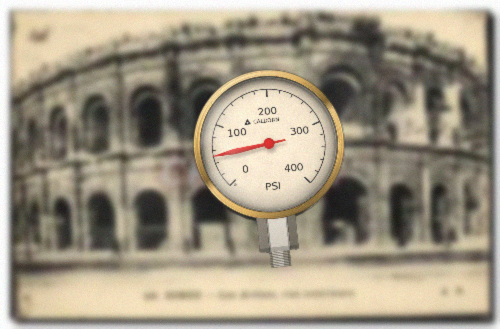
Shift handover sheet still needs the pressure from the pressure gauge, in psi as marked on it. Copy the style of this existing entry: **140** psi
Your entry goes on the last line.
**50** psi
